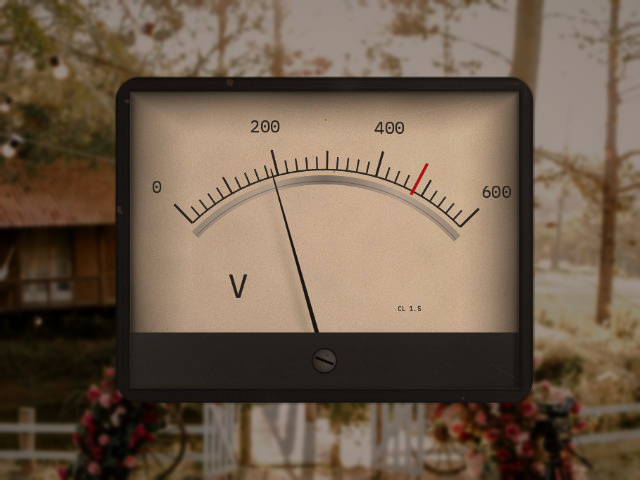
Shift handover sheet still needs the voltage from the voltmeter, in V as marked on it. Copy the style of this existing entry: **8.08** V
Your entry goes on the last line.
**190** V
